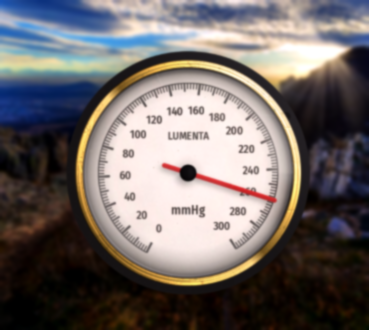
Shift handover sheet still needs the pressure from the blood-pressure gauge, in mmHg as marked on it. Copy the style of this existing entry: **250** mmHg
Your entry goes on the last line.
**260** mmHg
